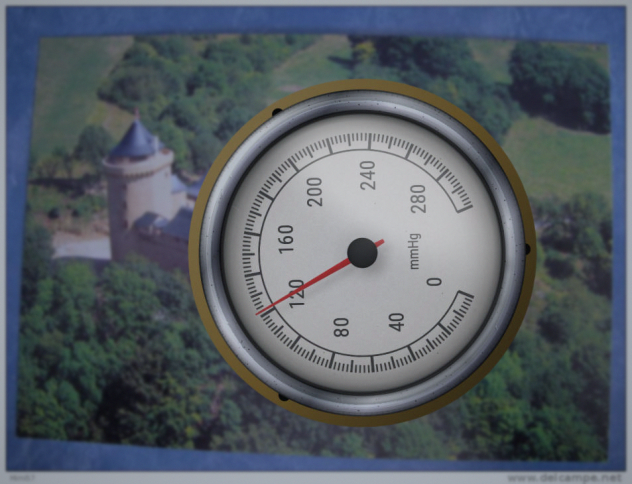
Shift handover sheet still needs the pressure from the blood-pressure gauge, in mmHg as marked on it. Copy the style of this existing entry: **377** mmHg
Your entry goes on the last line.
**122** mmHg
